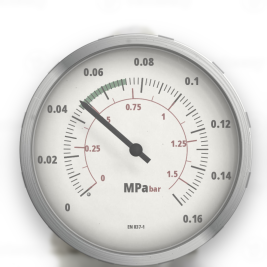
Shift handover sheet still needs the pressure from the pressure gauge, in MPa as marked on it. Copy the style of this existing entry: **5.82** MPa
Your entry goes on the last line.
**0.048** MPa
